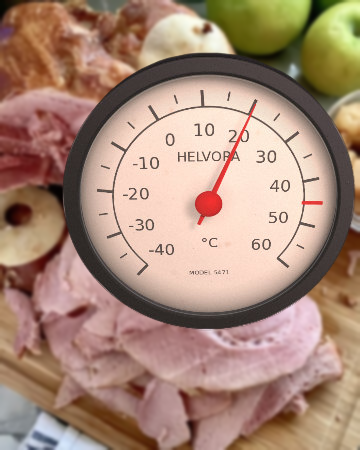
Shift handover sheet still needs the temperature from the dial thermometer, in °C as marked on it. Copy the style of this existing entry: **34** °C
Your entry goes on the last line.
**20** °C
